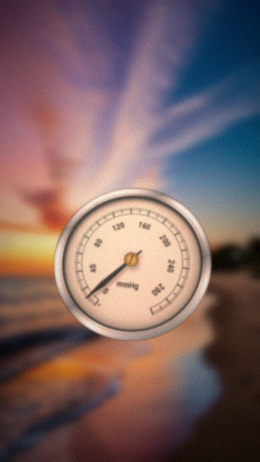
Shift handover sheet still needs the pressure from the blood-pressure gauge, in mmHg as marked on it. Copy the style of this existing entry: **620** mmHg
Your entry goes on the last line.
**10** mmHg
